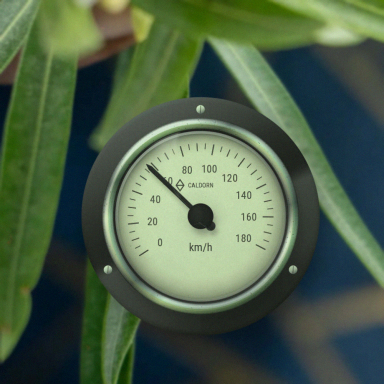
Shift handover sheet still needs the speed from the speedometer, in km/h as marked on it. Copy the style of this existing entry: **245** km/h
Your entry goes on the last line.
**57.5** km/h
